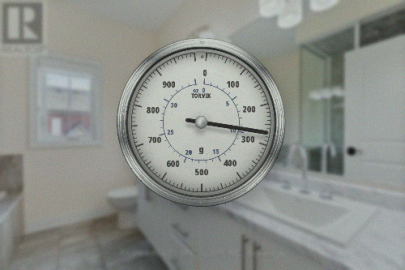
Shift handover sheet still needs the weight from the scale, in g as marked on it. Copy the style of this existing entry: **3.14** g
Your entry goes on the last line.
**270** g
